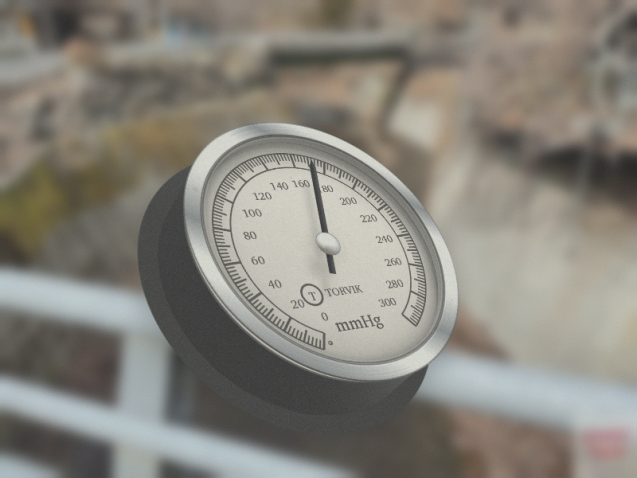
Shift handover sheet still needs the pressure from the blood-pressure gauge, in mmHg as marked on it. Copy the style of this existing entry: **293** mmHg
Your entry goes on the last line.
**170** mmHg
